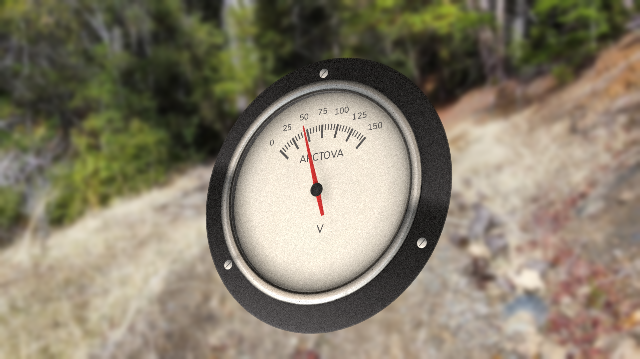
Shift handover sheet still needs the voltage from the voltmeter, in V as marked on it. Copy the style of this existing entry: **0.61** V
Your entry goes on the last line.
**50** V
